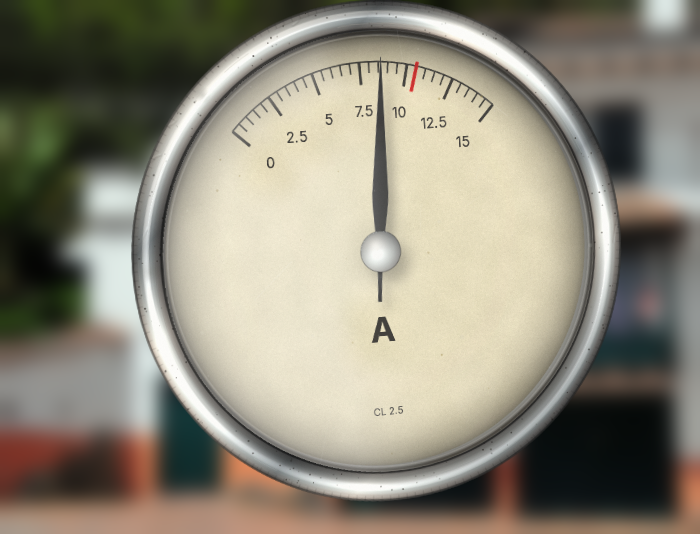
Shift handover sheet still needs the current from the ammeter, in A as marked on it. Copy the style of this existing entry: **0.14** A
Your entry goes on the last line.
**8.5** A
